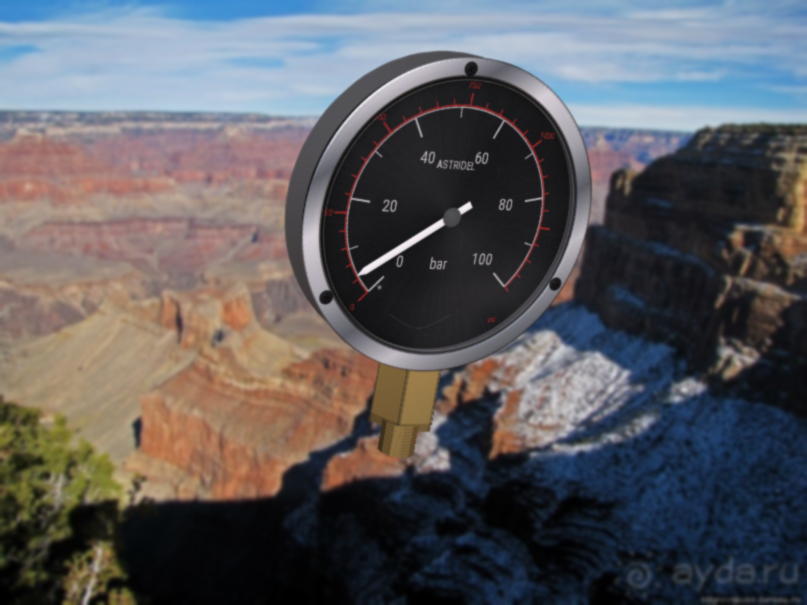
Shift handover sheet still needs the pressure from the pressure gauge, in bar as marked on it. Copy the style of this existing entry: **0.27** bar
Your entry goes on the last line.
**5** bar
